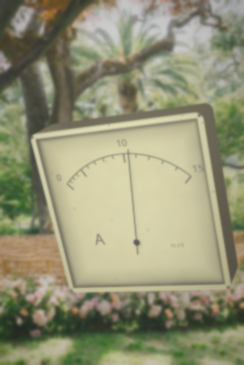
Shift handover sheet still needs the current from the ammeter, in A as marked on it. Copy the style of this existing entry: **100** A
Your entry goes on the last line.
**10.5** A
